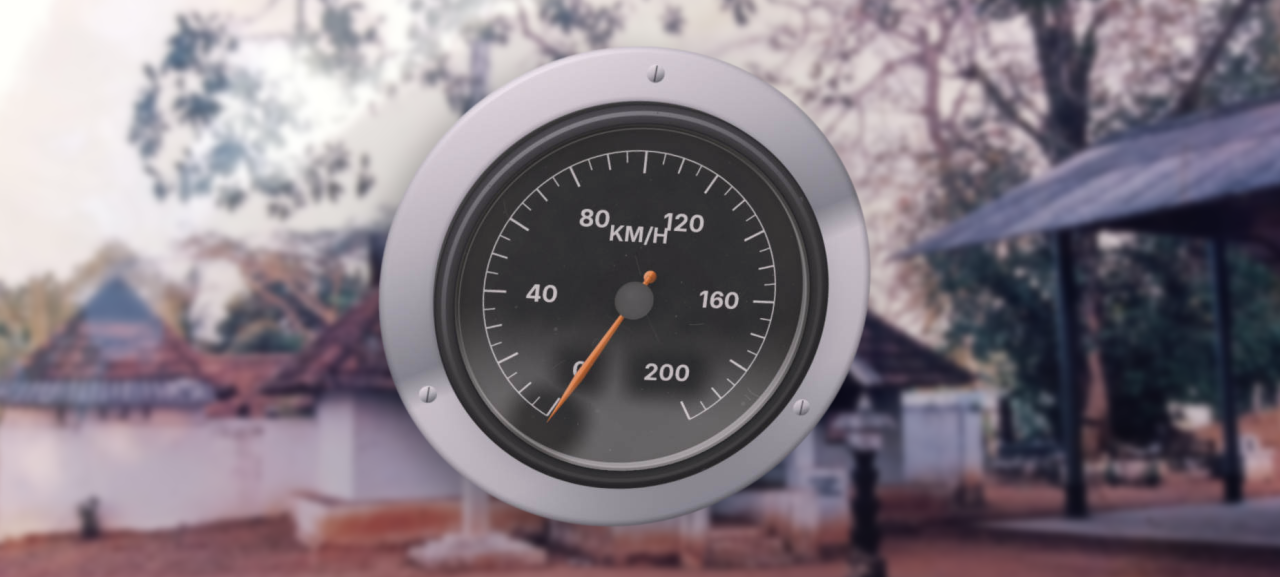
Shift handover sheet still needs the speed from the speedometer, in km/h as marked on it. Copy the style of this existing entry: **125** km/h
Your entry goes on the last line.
**0** km/h
